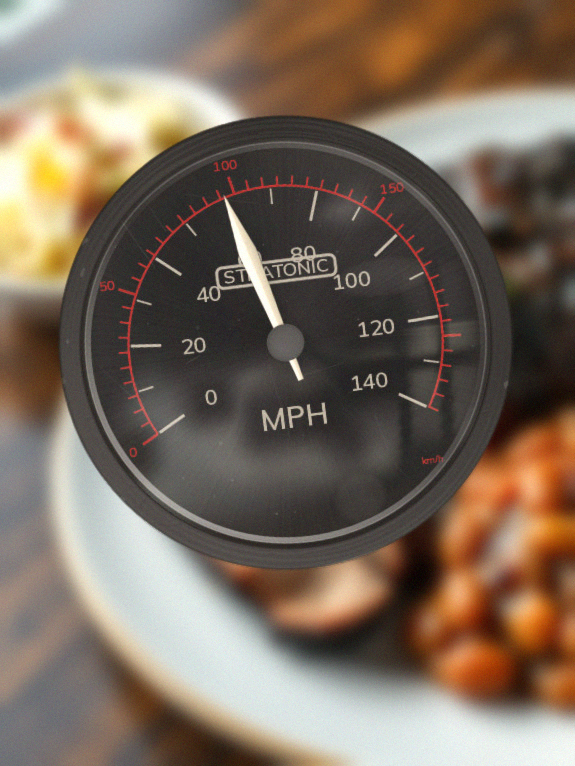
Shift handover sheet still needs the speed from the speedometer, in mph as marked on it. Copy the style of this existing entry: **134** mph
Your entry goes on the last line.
**60** mph
